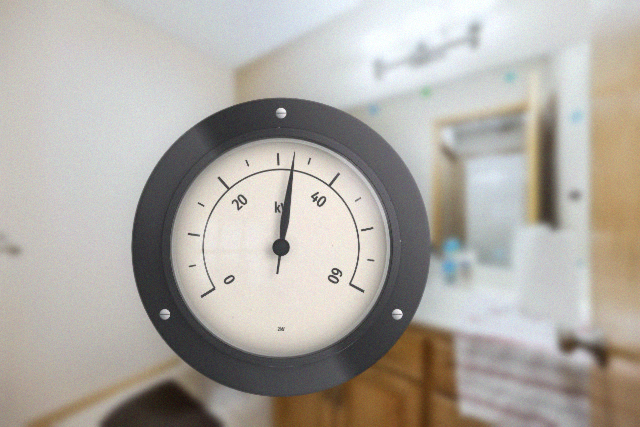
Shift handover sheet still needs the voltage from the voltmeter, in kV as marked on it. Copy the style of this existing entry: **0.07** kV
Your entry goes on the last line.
**32.5** kV
